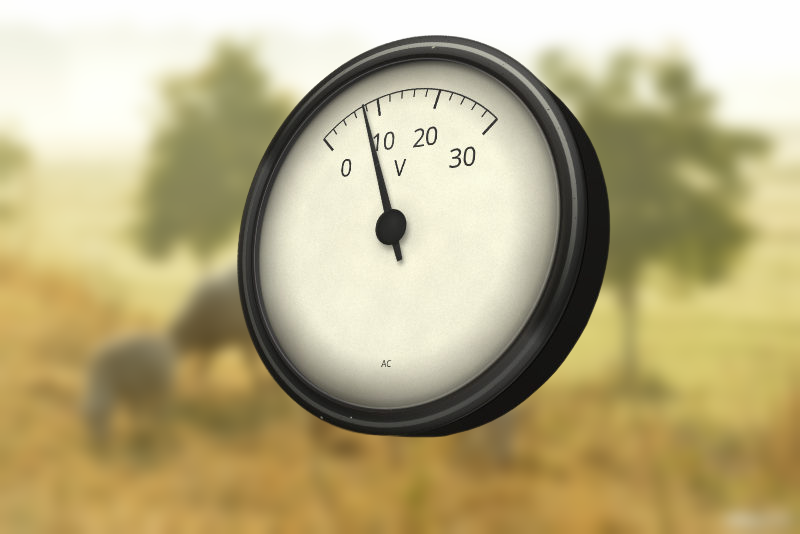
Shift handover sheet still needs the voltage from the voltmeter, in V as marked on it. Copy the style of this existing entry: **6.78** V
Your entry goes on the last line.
**8** V
